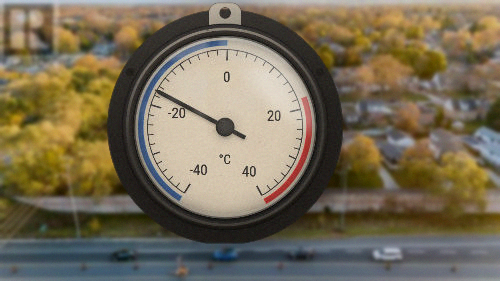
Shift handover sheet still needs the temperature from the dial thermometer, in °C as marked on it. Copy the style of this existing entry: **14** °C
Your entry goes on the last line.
**-17** °C
